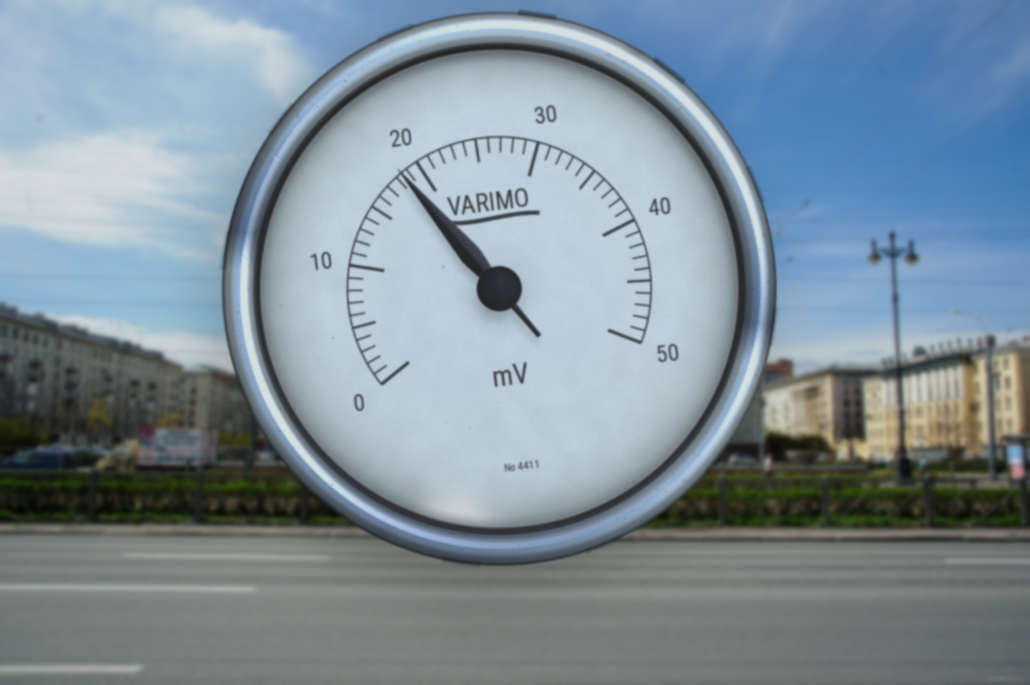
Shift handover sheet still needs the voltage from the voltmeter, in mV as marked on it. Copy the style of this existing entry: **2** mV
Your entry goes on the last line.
**18.5** mV
